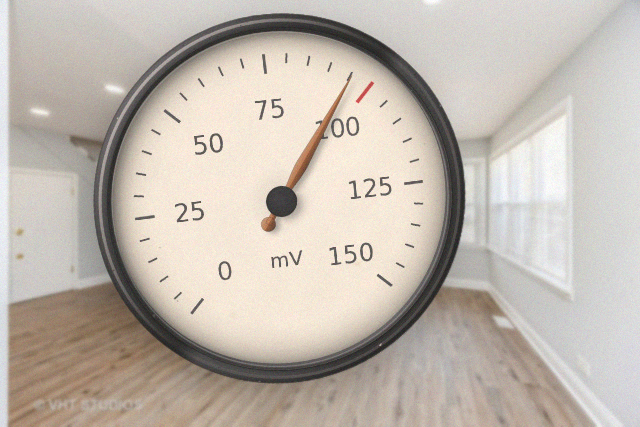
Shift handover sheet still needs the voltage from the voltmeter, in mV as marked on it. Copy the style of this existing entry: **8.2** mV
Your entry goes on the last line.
**95** mV
